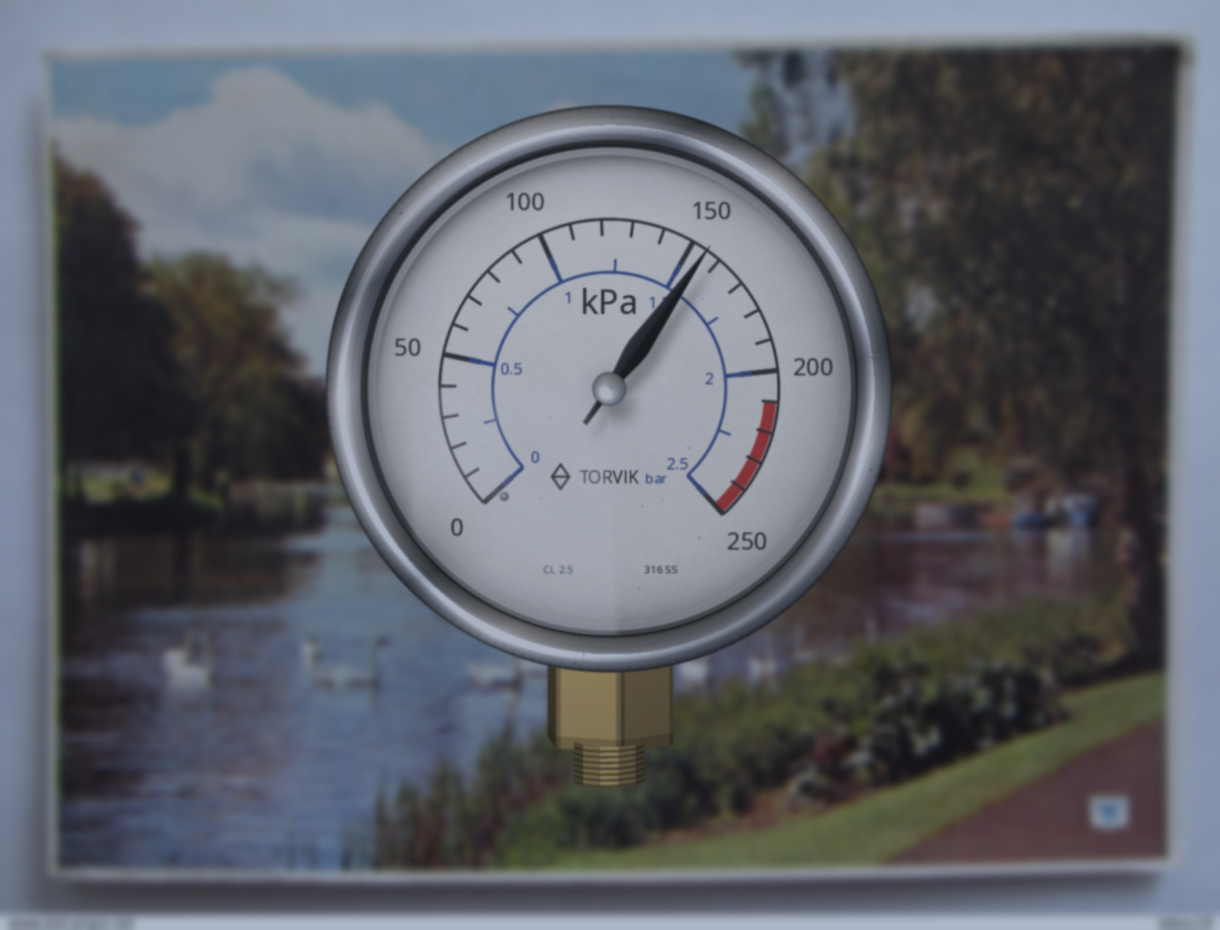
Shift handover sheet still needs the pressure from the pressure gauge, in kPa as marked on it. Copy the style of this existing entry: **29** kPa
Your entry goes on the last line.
**155** kPa
